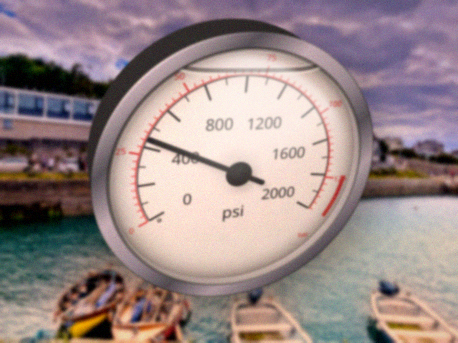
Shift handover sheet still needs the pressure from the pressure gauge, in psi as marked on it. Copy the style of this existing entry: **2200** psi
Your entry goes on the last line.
**450** psi
